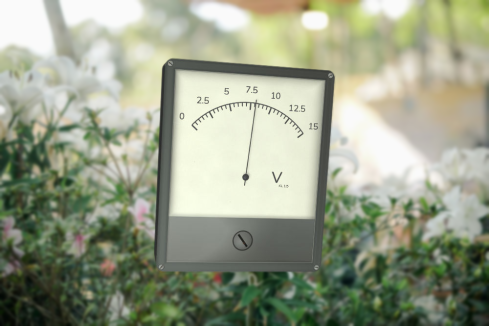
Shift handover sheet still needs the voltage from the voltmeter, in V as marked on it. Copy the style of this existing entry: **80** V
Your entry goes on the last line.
**8** V
